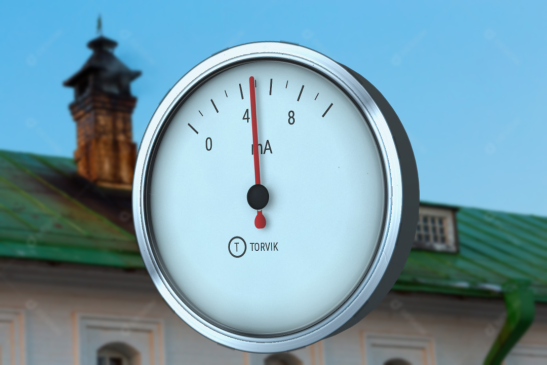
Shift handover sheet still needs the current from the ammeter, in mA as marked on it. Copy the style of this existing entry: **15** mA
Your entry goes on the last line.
**5** mA
